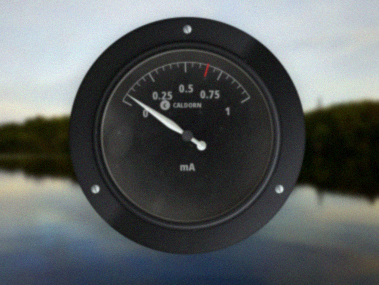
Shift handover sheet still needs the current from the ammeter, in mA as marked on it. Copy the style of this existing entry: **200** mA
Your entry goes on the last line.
**0.05** mA
